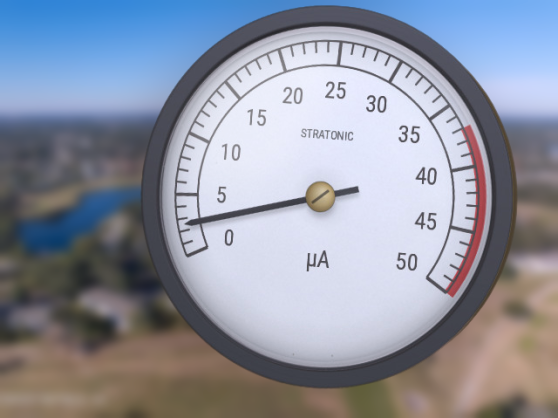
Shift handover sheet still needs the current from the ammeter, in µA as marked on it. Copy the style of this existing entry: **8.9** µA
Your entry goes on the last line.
**2.5** µA
